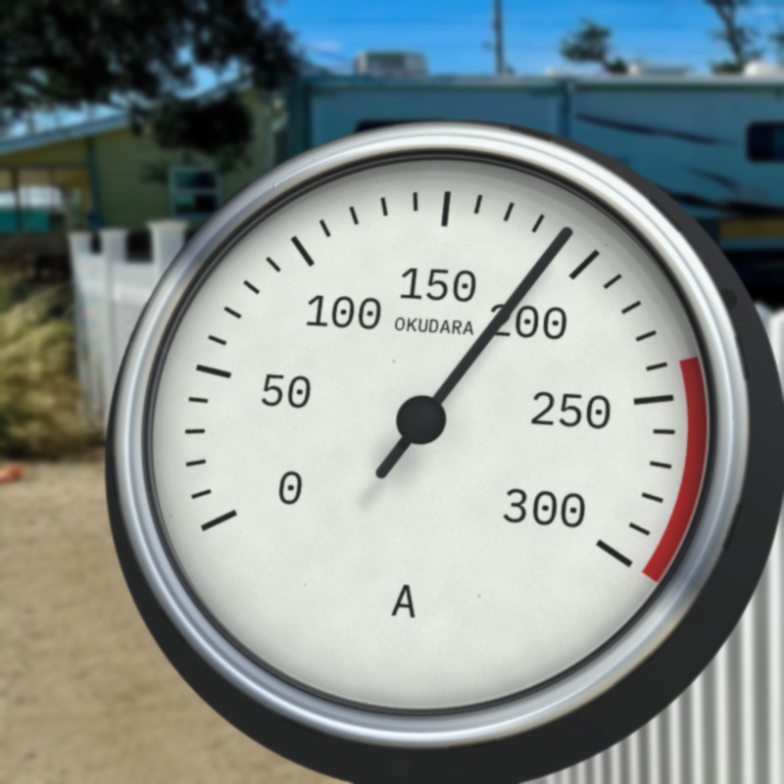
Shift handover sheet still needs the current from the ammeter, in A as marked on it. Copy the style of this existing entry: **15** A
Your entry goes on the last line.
**190** A
